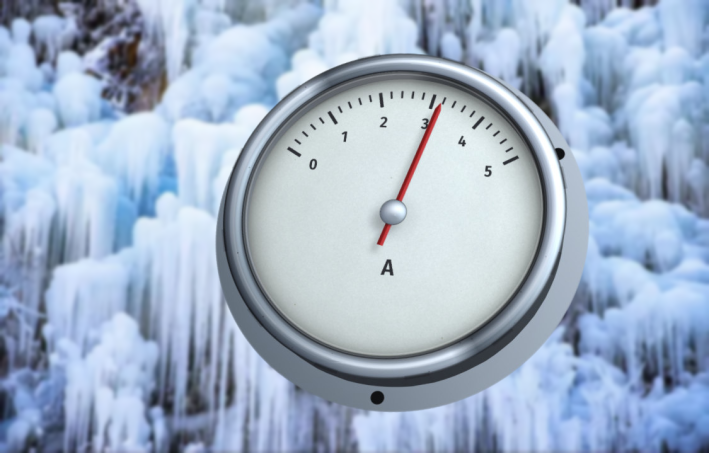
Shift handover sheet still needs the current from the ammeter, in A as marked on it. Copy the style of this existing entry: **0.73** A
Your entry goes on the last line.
**3.2** A
